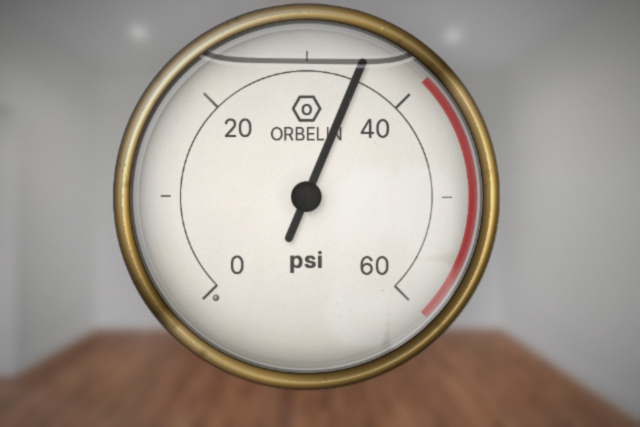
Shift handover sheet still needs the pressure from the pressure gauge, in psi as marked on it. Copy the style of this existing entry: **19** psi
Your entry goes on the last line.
**35** psi
